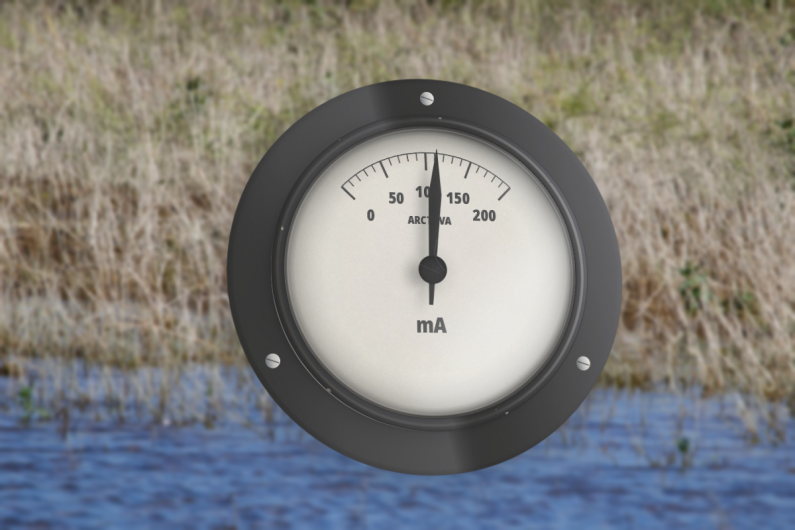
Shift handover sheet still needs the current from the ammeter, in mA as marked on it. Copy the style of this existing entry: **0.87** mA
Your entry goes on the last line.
**110** mA
